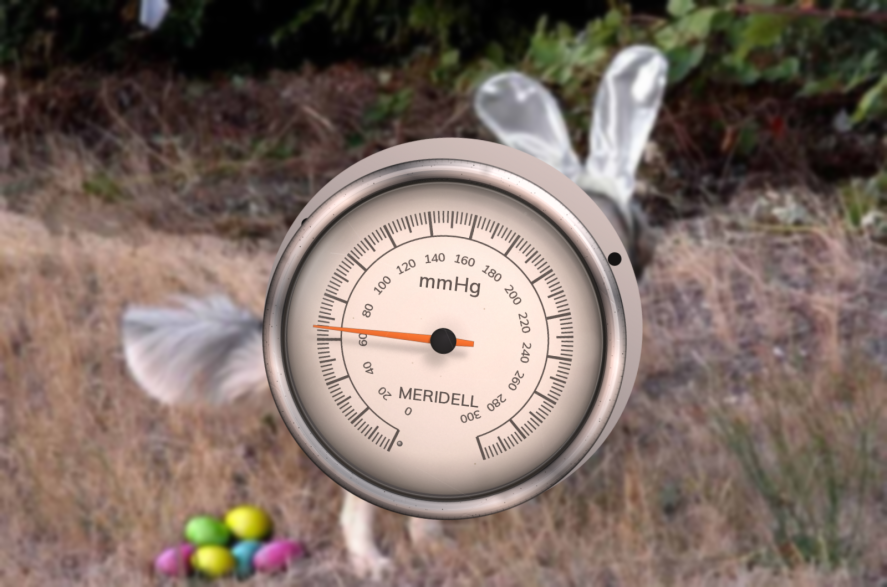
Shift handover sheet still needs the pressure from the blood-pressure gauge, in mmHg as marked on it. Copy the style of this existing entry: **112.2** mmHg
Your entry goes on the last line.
**66** mmHg
